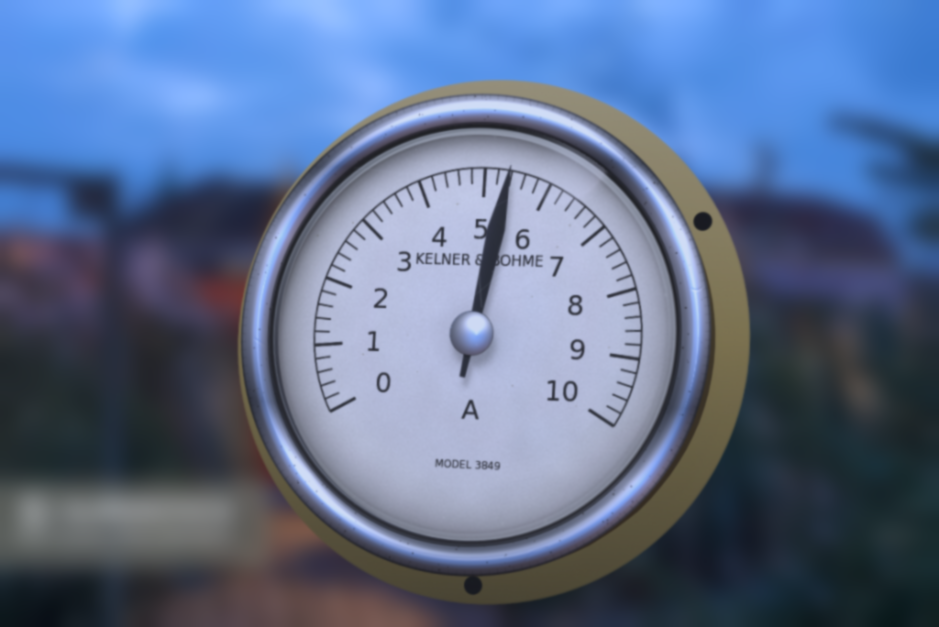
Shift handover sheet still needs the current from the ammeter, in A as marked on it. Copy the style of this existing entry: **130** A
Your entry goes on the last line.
**5.4** A
